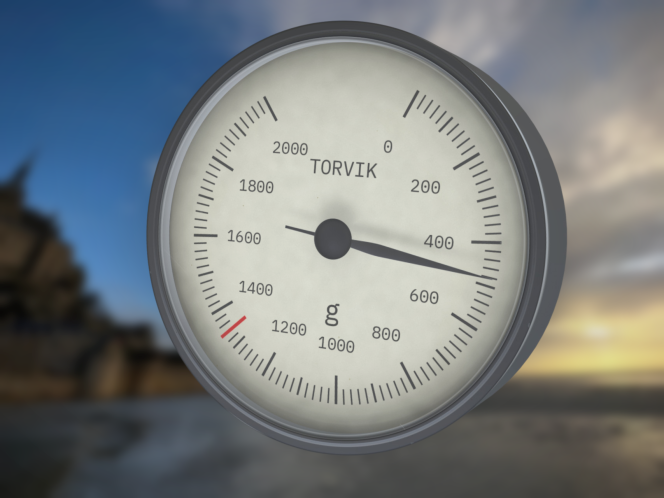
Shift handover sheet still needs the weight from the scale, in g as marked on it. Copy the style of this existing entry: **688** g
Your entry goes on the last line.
**480** g
